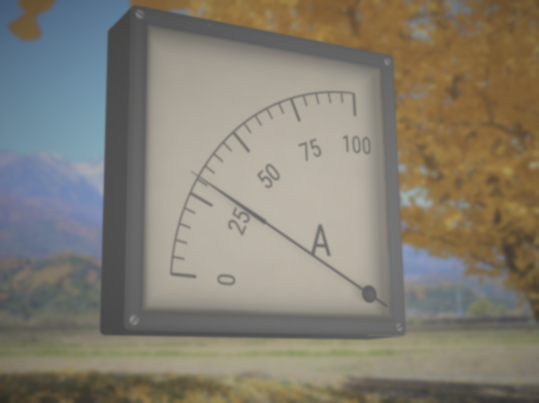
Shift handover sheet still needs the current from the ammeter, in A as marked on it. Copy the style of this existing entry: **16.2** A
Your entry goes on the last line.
**30** A
